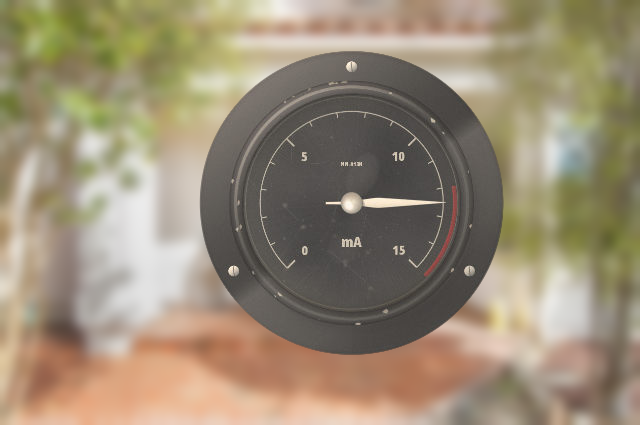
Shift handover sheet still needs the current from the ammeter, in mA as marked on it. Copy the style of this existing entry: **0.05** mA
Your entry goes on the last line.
**12.5** mA
